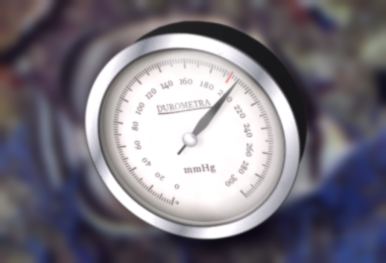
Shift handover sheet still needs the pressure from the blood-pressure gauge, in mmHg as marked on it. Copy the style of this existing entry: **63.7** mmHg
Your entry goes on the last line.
**200** mmHg
